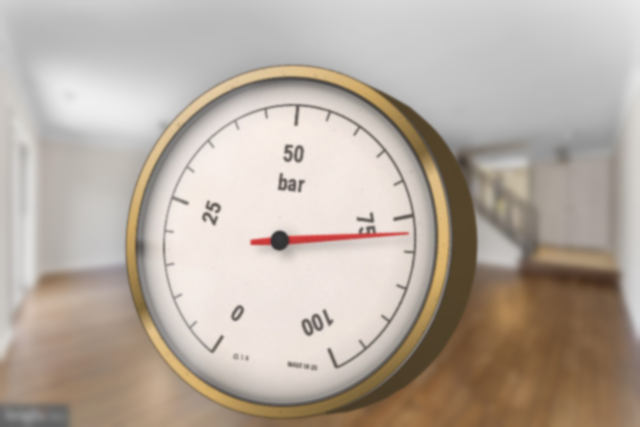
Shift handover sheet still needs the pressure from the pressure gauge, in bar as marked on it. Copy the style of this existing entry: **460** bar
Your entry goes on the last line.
**77.5** bar
